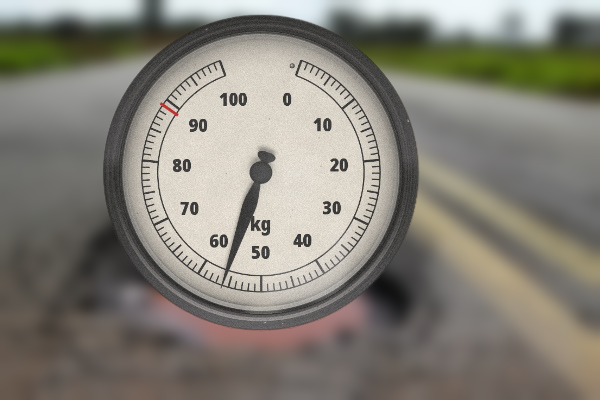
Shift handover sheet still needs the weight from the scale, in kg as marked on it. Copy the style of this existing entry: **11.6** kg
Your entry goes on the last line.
**56** kg
